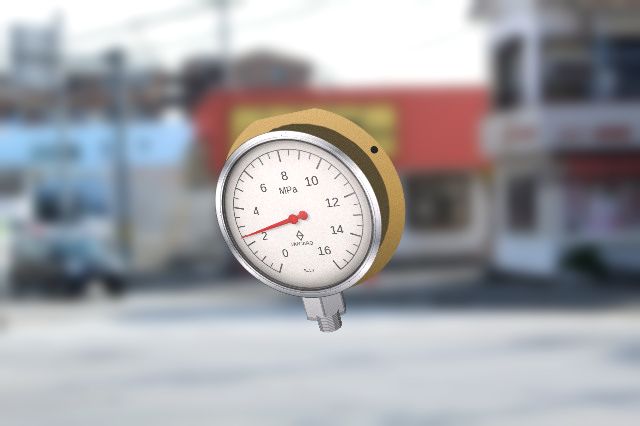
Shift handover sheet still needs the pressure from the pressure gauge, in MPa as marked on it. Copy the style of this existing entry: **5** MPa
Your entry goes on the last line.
**2.5** MPa
